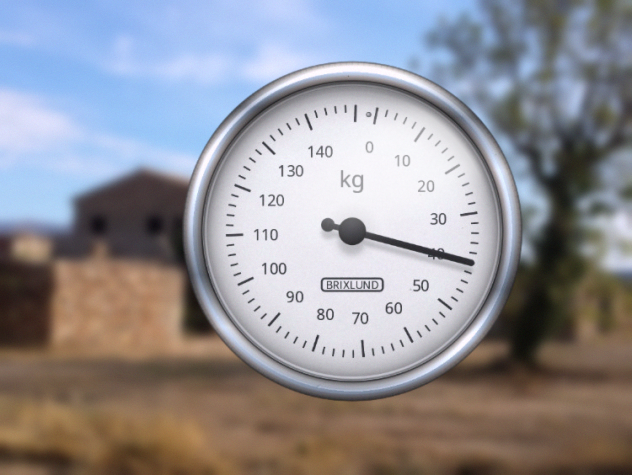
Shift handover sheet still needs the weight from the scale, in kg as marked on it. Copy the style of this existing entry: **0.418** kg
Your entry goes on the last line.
**40** kg
